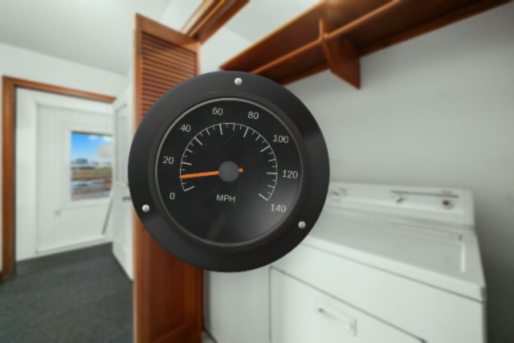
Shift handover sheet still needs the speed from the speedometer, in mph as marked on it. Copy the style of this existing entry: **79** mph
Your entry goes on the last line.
**10** mph
